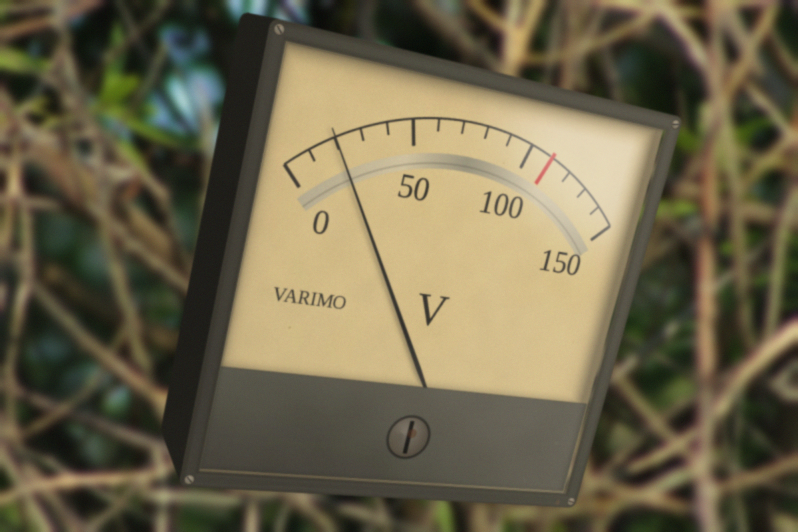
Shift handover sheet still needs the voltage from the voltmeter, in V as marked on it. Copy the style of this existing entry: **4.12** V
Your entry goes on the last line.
**20** V
